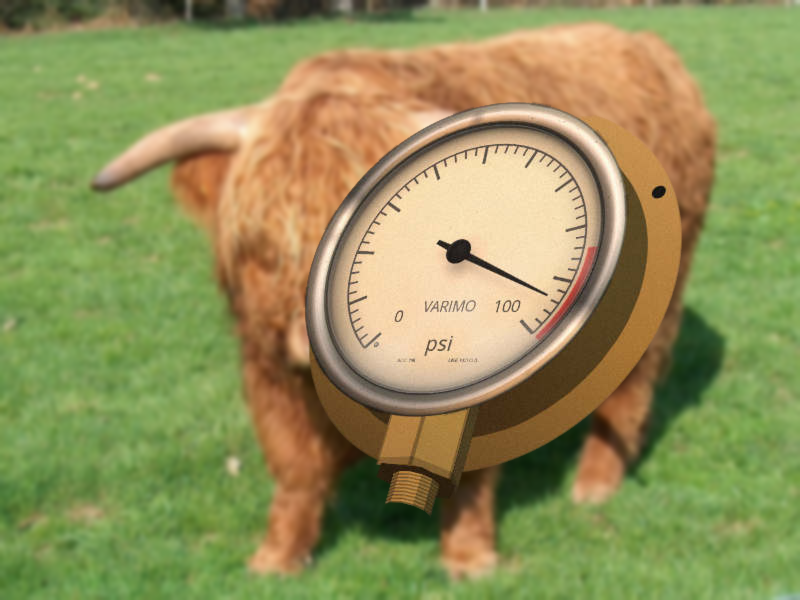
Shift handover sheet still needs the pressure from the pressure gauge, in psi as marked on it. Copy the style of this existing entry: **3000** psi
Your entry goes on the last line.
**94** psi
